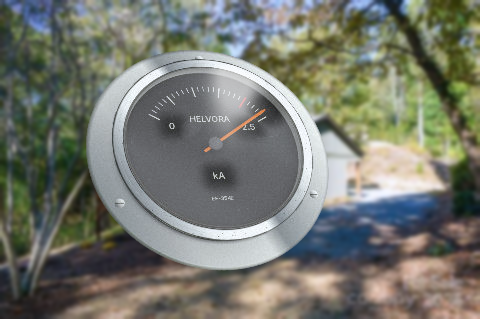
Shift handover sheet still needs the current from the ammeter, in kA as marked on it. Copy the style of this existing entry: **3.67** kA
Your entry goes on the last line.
**2.4** kA
